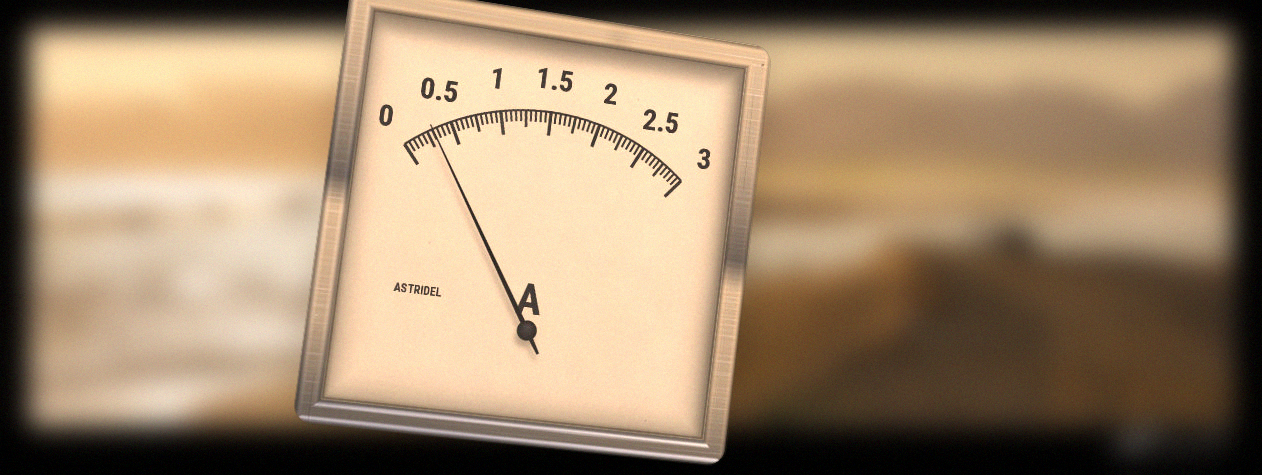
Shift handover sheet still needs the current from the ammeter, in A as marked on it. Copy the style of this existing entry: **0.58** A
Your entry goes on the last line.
**0.3** A
